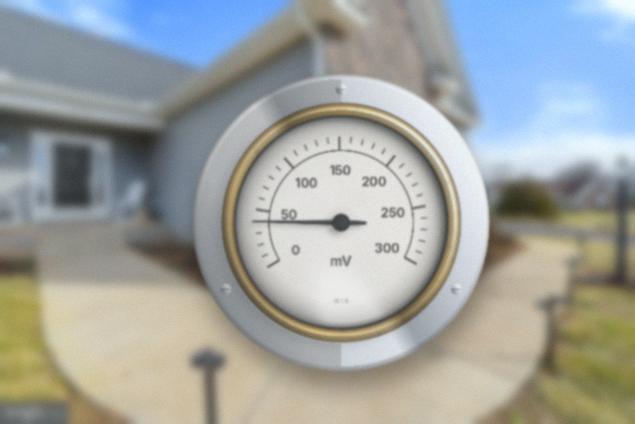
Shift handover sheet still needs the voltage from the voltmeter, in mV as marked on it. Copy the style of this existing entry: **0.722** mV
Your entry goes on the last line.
**40** mV
